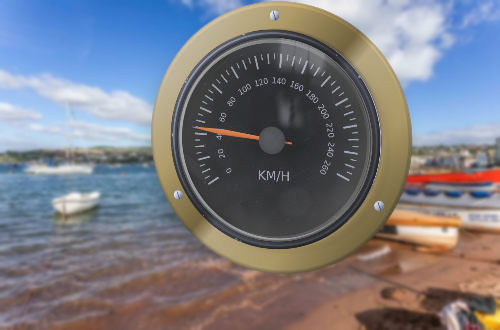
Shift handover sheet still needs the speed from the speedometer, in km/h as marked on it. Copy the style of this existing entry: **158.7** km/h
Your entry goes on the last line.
**45** km/h
